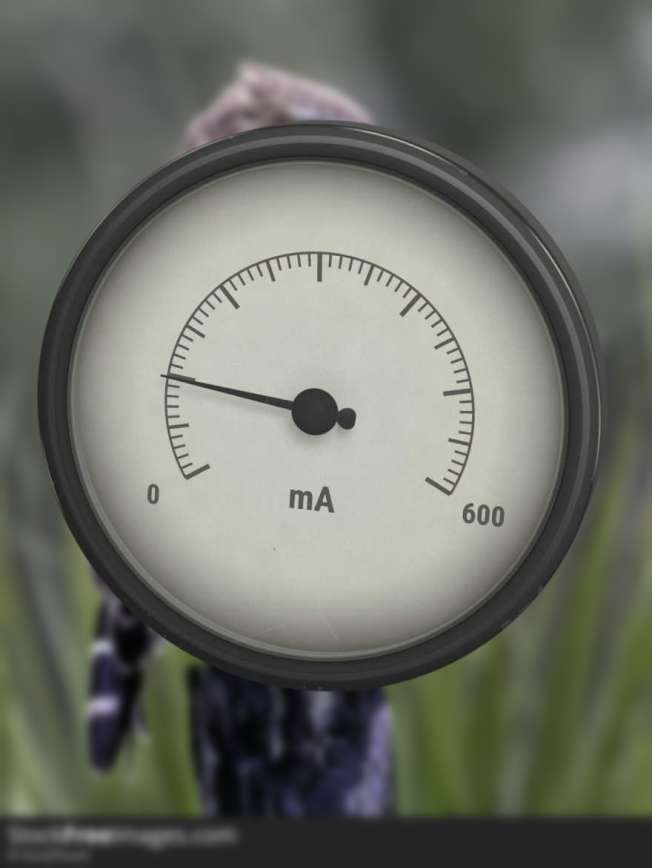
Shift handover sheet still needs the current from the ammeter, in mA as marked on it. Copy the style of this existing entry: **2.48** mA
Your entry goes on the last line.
**100** mA
